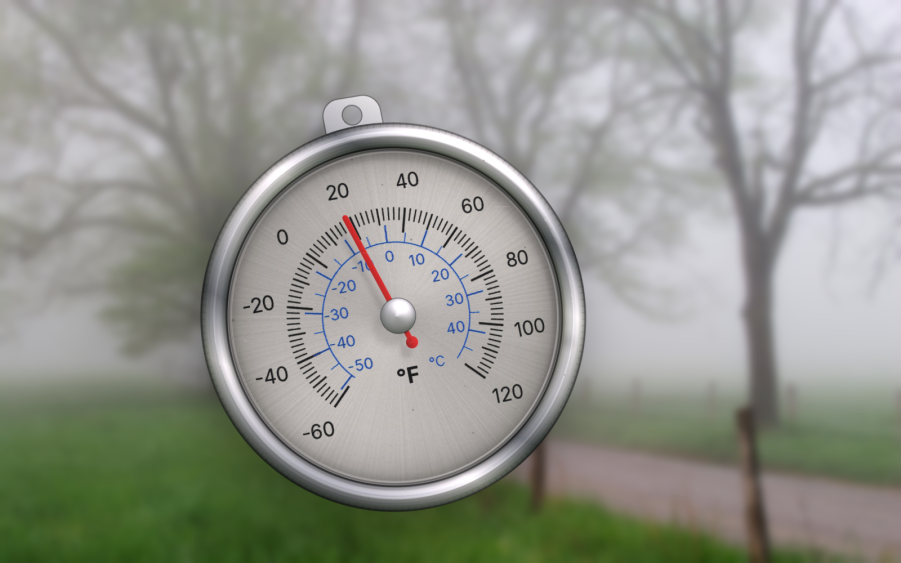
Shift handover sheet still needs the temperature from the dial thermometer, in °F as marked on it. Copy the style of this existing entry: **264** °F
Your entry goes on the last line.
**18** °F
